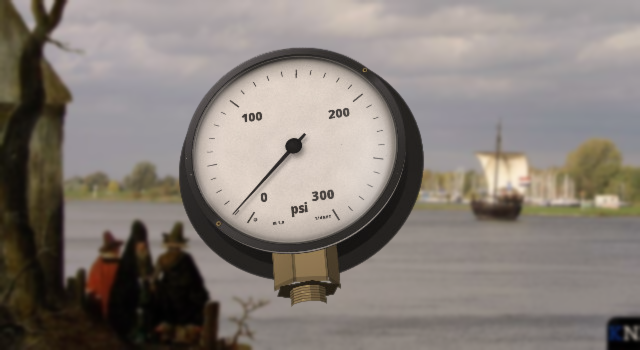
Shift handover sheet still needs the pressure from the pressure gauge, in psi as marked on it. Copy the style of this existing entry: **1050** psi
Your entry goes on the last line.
**10** psi
